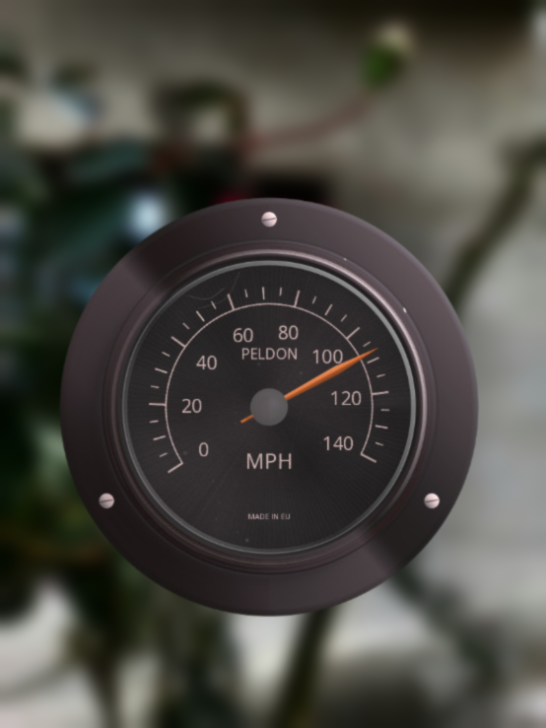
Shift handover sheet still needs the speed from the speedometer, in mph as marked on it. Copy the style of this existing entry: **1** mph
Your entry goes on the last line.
**107.5** mph
